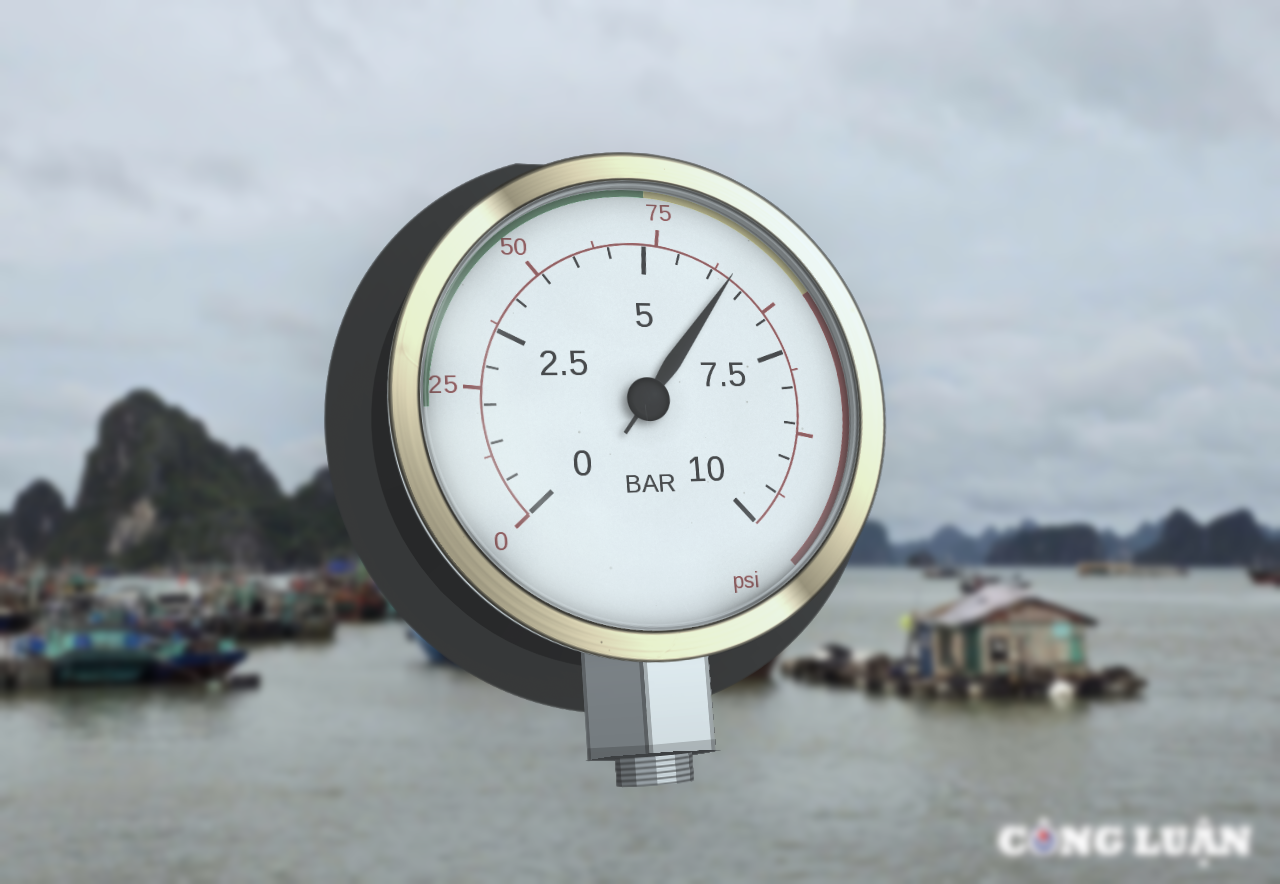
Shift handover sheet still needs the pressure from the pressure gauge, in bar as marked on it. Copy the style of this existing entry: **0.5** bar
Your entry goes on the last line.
**6.25** bar
